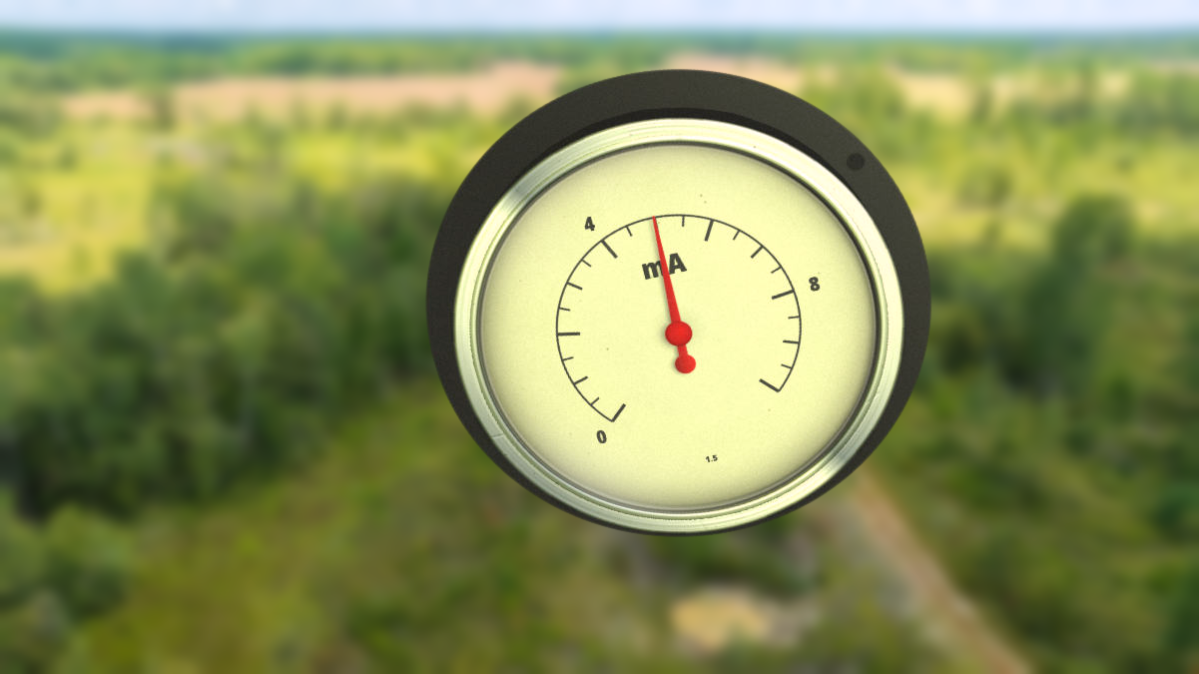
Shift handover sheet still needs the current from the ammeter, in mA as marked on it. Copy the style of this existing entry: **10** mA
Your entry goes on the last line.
**5** mA
